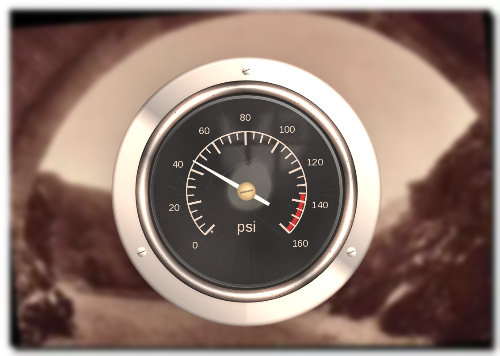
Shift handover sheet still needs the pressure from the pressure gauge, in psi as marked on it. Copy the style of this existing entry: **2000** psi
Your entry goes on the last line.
**45** psi
